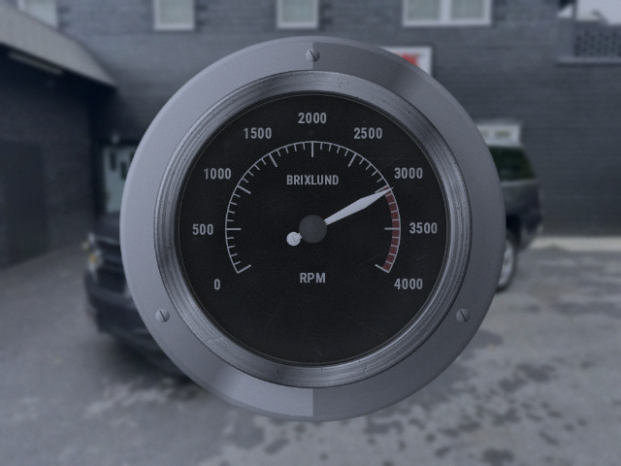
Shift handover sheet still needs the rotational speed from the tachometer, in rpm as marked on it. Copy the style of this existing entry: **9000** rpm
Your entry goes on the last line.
**3050** rpm
